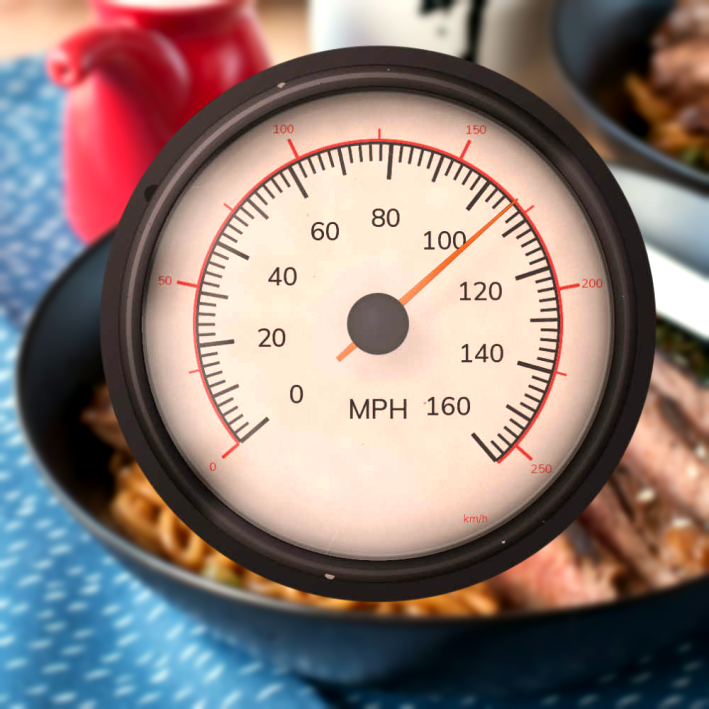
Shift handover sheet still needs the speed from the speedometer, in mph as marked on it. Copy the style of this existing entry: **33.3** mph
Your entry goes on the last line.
**106** mph
